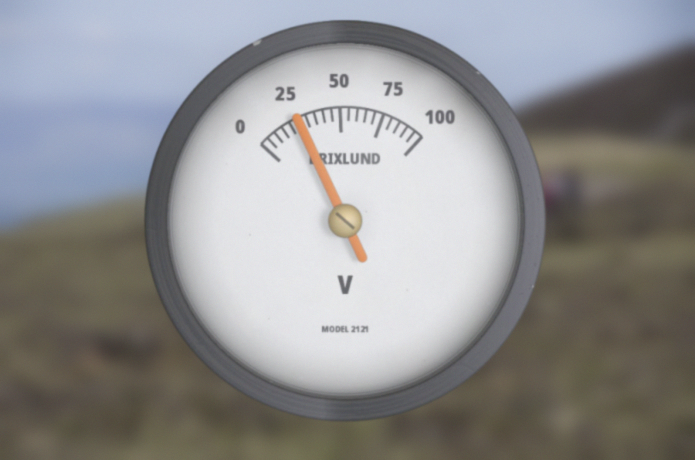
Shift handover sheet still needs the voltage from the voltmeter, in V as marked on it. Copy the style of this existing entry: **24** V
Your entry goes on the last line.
**25** V
